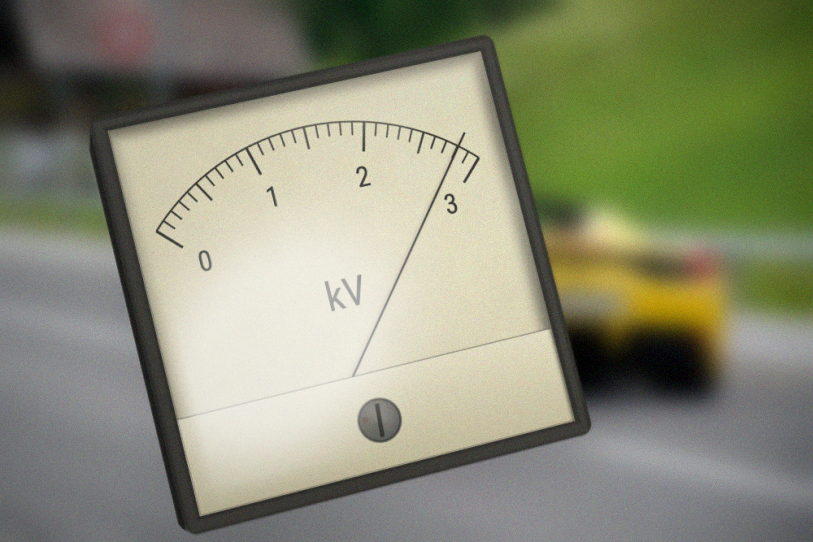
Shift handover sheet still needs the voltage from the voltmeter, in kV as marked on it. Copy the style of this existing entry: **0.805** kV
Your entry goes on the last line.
**2.8** kV
